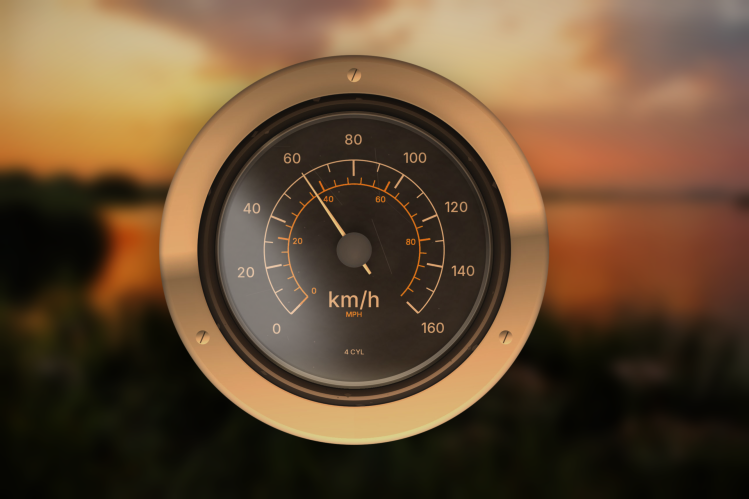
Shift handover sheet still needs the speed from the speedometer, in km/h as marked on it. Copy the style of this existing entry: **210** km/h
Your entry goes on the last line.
**60** km/h
